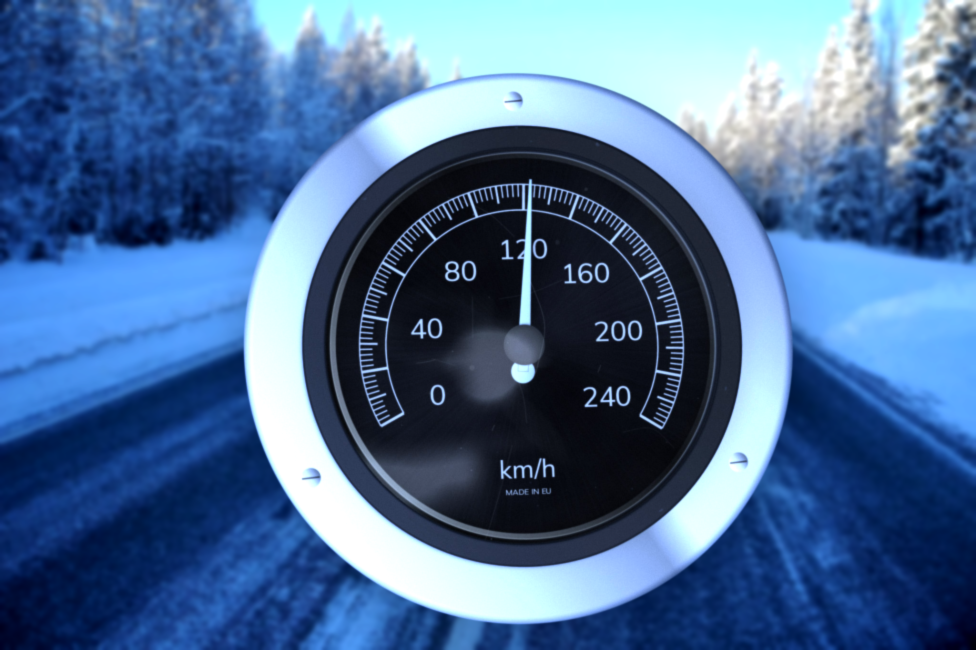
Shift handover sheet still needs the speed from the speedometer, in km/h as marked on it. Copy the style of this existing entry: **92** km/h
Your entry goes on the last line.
**122** km/h
